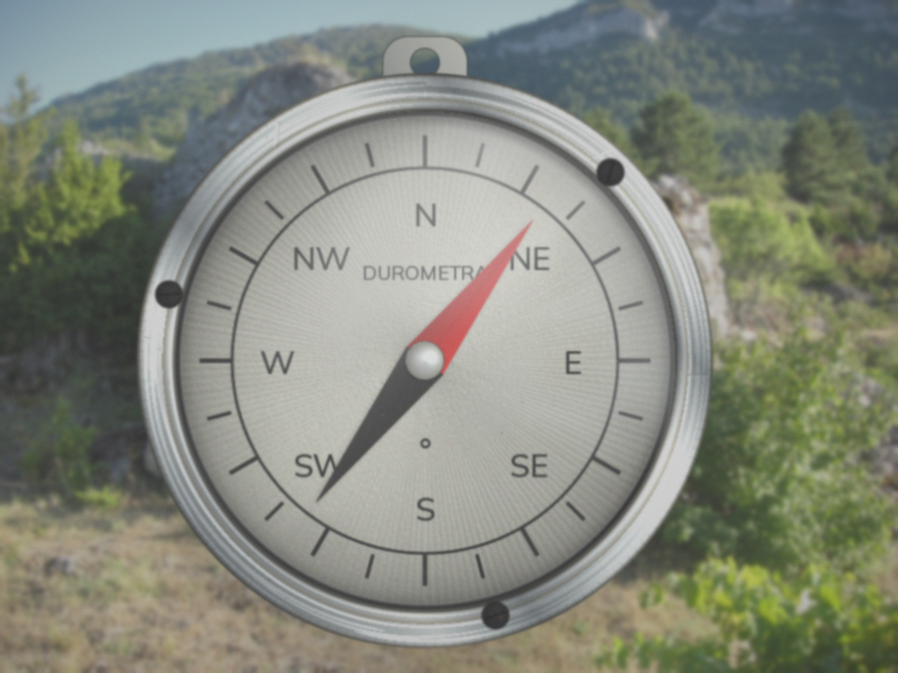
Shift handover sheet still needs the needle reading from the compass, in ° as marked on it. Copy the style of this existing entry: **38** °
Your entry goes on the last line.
**37.5** °
